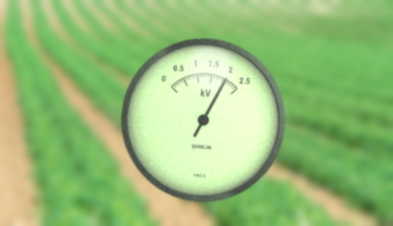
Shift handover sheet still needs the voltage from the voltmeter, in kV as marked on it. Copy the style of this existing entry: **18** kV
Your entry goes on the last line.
**2** kV
